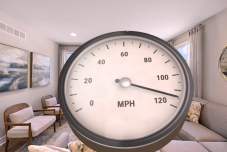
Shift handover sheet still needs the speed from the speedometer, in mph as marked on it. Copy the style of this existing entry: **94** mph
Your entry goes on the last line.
**115** mph
